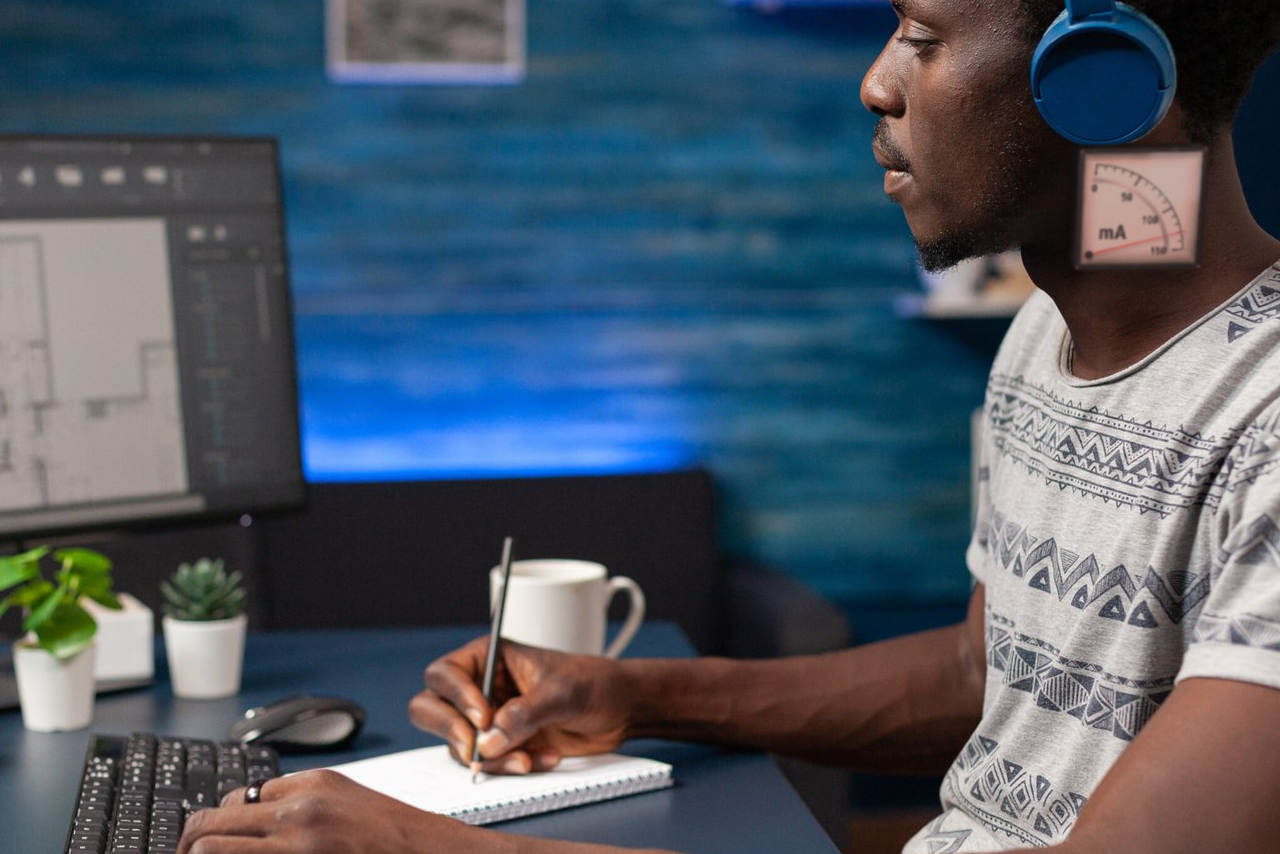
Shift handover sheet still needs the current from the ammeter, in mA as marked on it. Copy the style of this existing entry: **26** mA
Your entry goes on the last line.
**130** mA
